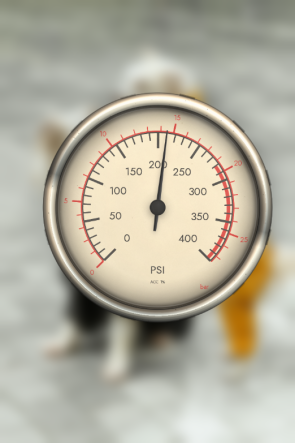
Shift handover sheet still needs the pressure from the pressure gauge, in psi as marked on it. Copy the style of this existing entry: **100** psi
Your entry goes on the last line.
**210** psi
